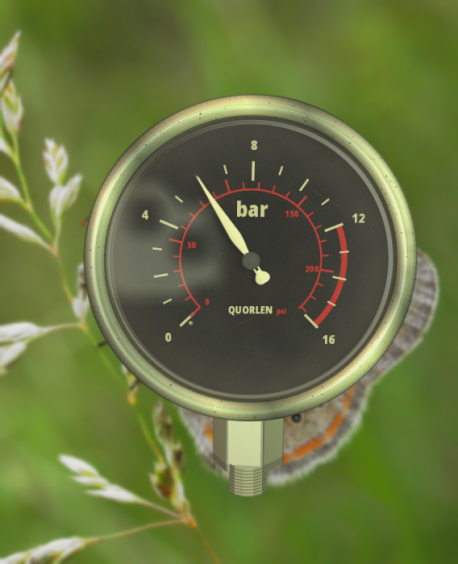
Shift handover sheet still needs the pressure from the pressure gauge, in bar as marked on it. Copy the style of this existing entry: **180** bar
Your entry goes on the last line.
**6** bar
